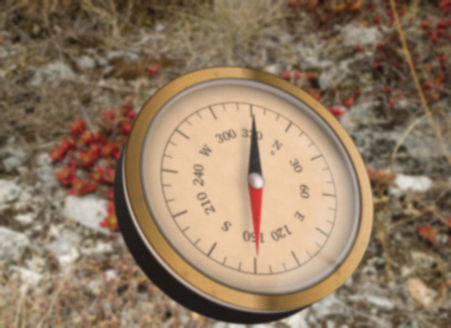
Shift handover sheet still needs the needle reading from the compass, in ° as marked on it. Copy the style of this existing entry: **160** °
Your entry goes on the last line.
**150** °
